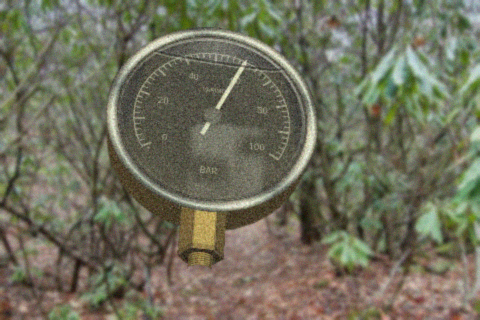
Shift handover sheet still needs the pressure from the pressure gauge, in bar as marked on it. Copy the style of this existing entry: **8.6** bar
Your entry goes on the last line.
**60** bar
